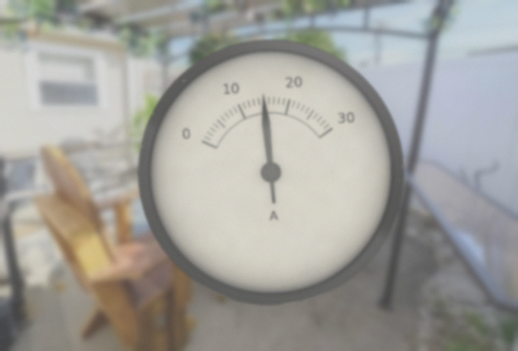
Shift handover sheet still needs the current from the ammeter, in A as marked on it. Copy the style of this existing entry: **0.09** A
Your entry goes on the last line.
**15** A
